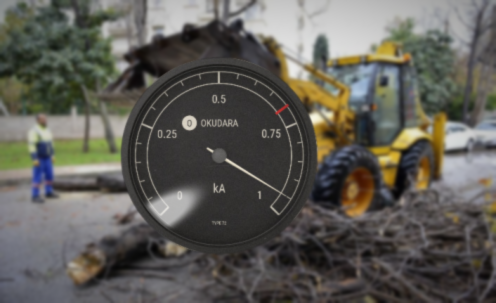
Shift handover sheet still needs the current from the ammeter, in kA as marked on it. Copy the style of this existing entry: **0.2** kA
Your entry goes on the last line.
**0.95** kA
